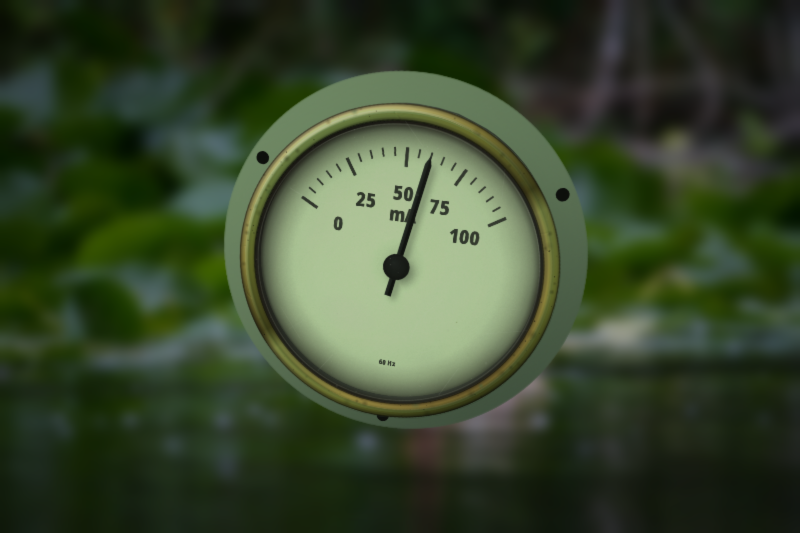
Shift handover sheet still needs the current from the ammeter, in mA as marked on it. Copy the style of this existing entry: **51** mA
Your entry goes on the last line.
**60** mA
